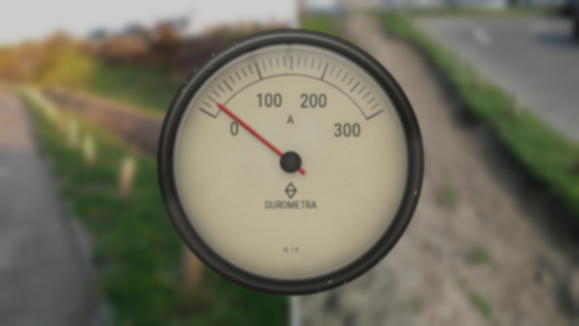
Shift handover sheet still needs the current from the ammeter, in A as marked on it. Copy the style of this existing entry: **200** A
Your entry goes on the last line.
**20** A
